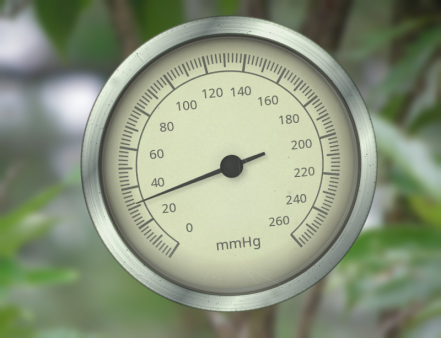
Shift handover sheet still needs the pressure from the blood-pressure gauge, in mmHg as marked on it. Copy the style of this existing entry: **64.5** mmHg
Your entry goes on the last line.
**32** mmHg
